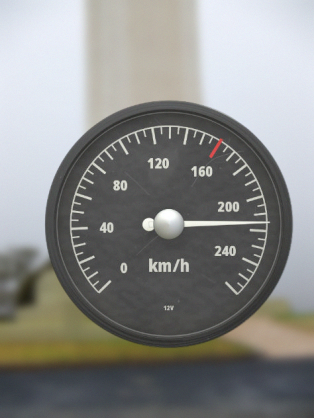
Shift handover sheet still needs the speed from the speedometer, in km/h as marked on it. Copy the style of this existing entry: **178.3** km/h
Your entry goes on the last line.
**215** km/h
